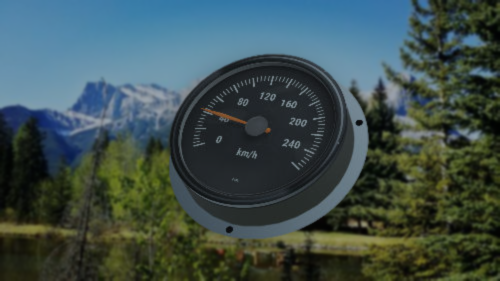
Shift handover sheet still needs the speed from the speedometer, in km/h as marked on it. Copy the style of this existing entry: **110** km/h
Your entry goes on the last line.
**40** km/h
